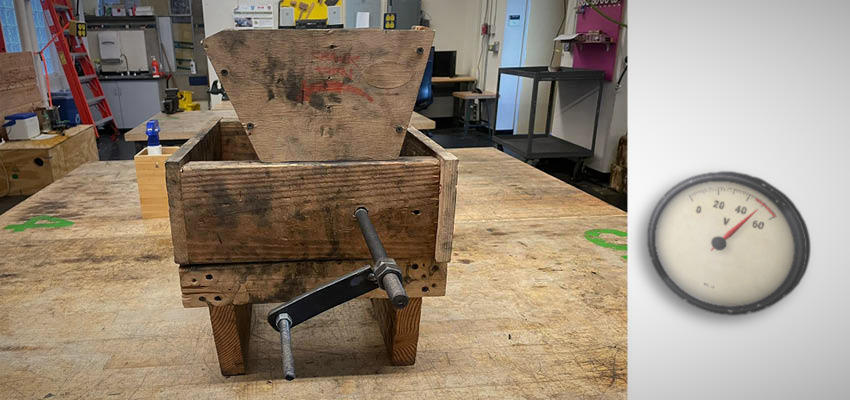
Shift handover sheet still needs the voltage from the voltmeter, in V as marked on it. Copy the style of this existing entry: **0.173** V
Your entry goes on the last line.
**50** V
